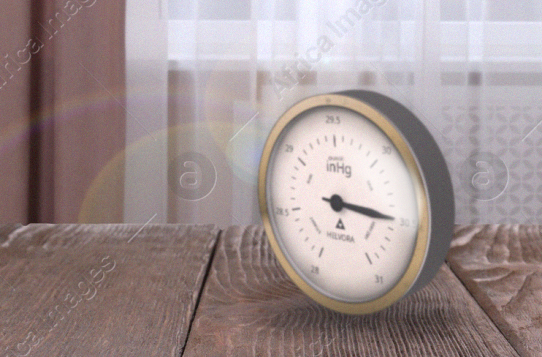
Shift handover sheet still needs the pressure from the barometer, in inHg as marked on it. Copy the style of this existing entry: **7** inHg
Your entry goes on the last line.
**30.5** inHg
